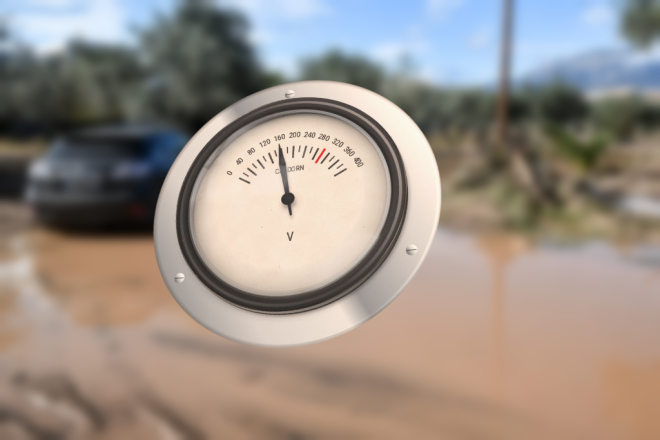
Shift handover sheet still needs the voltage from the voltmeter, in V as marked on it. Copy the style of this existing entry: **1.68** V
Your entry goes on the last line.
**160** V
